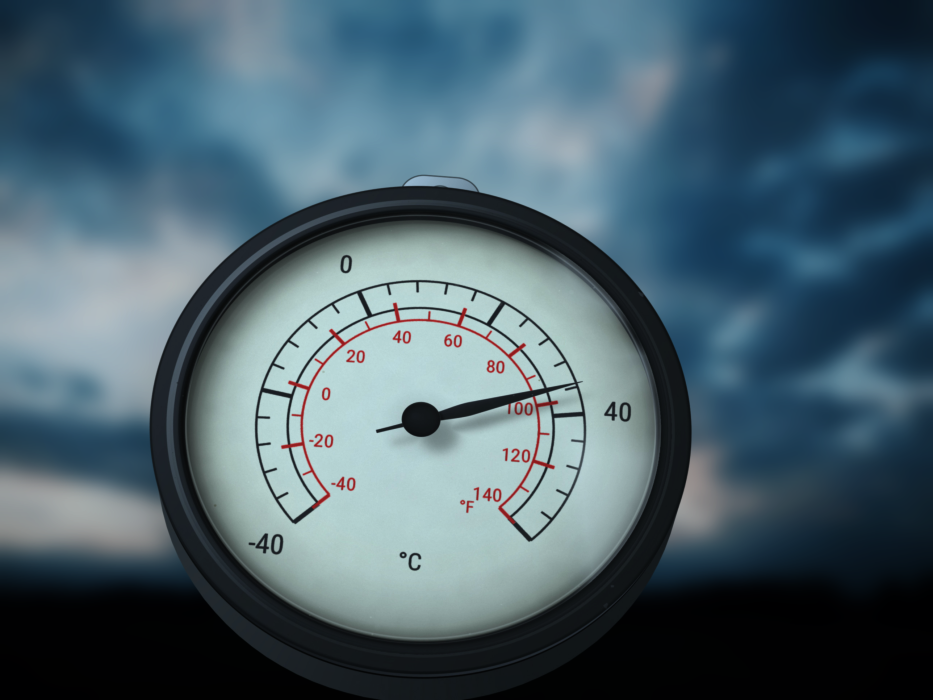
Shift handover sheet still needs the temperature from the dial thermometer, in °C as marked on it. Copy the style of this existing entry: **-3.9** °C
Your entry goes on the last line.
**36** °C
